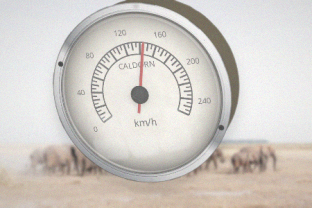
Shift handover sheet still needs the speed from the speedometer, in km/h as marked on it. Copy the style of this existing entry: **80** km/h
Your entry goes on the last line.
**145** km/h
